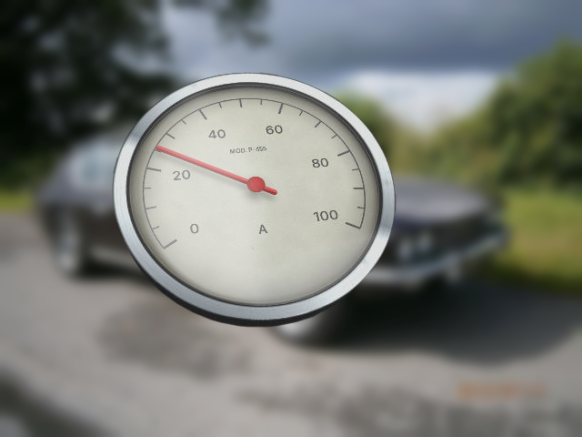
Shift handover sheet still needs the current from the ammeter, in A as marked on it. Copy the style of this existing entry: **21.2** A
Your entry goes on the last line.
**25** A
